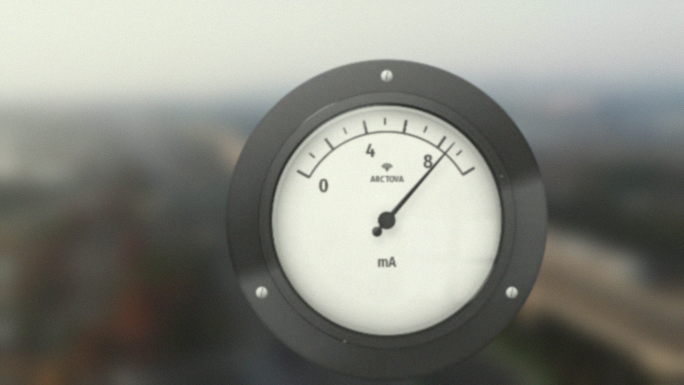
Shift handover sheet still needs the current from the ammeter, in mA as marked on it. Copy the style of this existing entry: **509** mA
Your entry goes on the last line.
**8.5** mA
